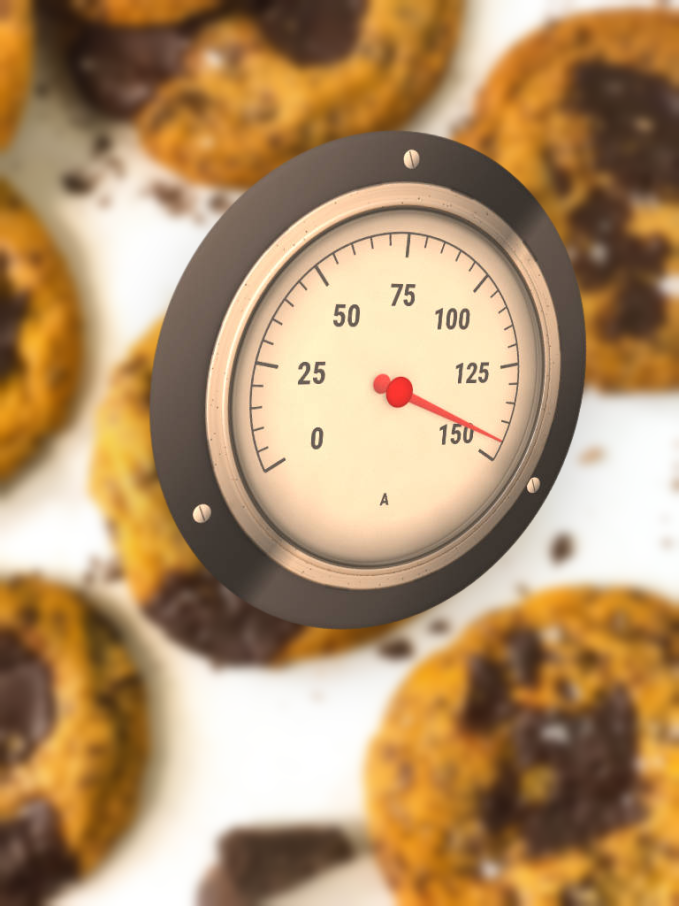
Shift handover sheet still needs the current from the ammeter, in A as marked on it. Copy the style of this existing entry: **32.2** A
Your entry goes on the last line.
**145** A
